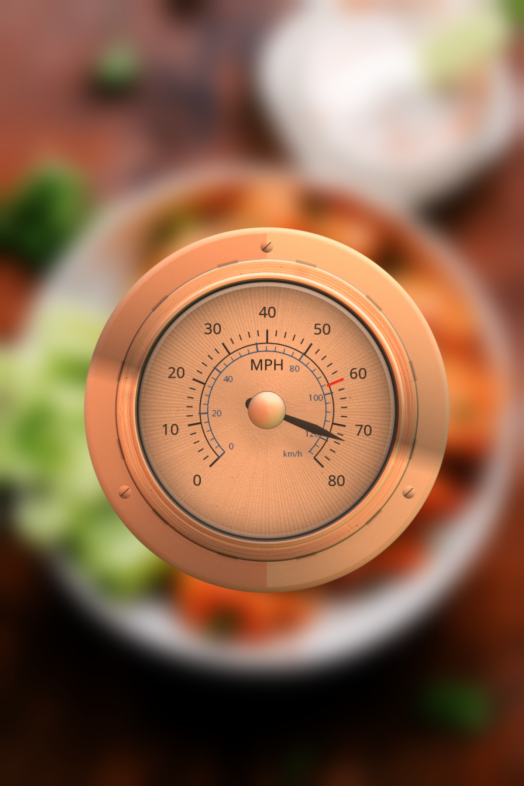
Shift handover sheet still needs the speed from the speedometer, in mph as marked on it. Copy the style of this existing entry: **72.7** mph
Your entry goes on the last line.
**73** mph
